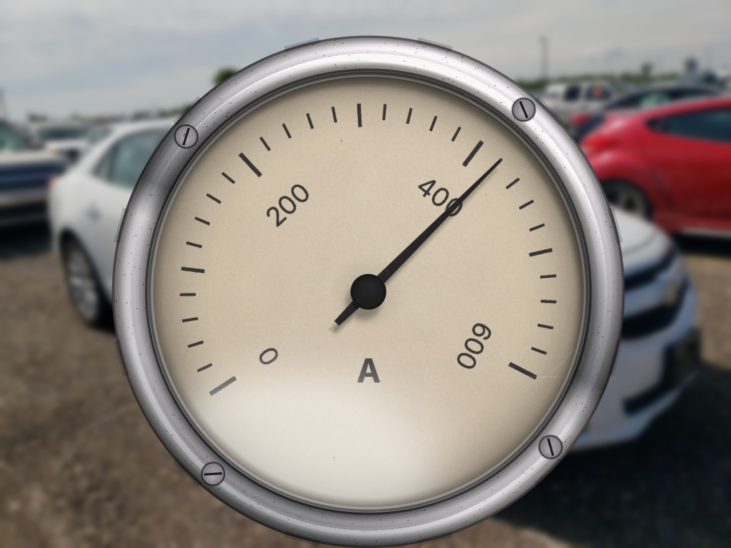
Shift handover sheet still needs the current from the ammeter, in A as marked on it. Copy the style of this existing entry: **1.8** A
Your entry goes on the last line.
**420** A
